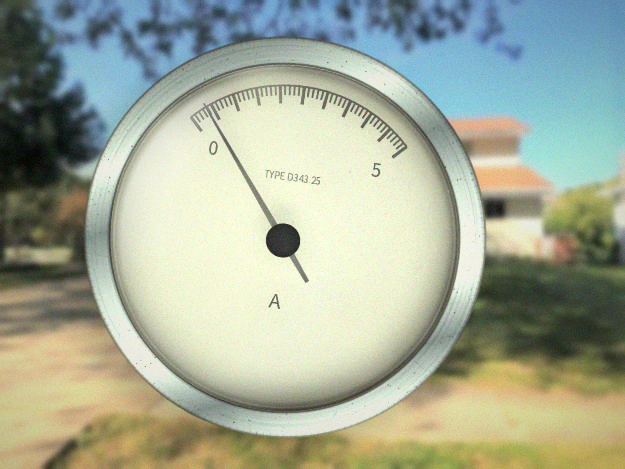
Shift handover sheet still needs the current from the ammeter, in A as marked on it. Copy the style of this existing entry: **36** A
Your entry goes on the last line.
**0.4** A
